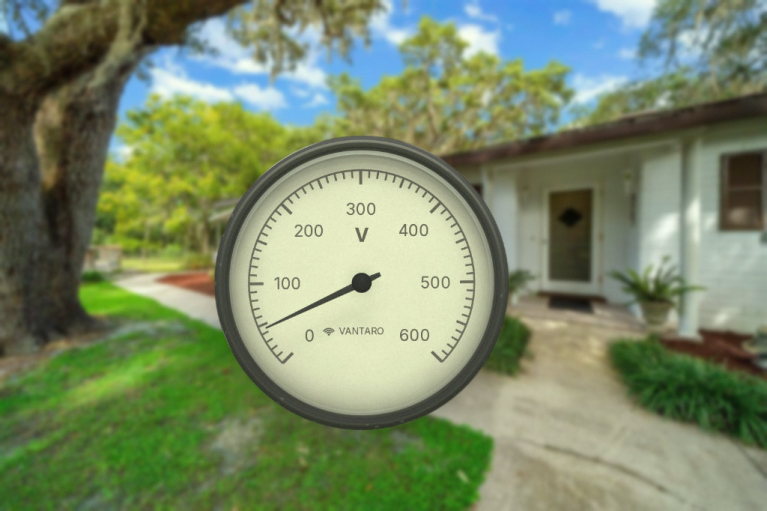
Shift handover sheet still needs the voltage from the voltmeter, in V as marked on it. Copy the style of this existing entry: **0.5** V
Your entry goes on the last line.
**45** V
